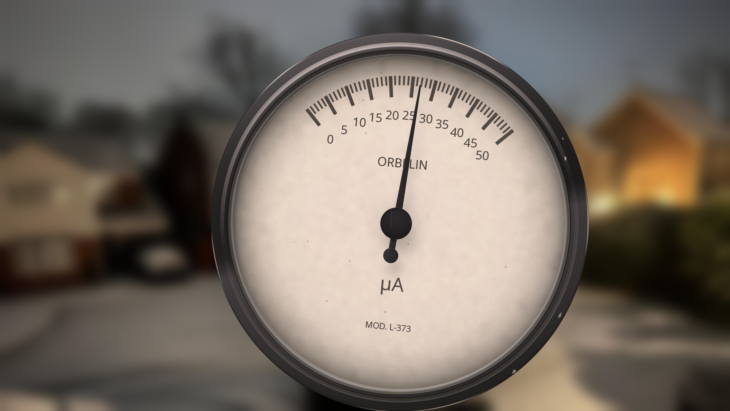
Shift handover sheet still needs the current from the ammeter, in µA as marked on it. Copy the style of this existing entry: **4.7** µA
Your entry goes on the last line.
**27** µA
